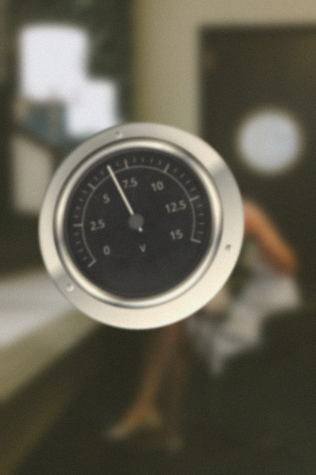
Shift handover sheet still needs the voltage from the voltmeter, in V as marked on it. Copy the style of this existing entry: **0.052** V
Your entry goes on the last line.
**6.5** V
